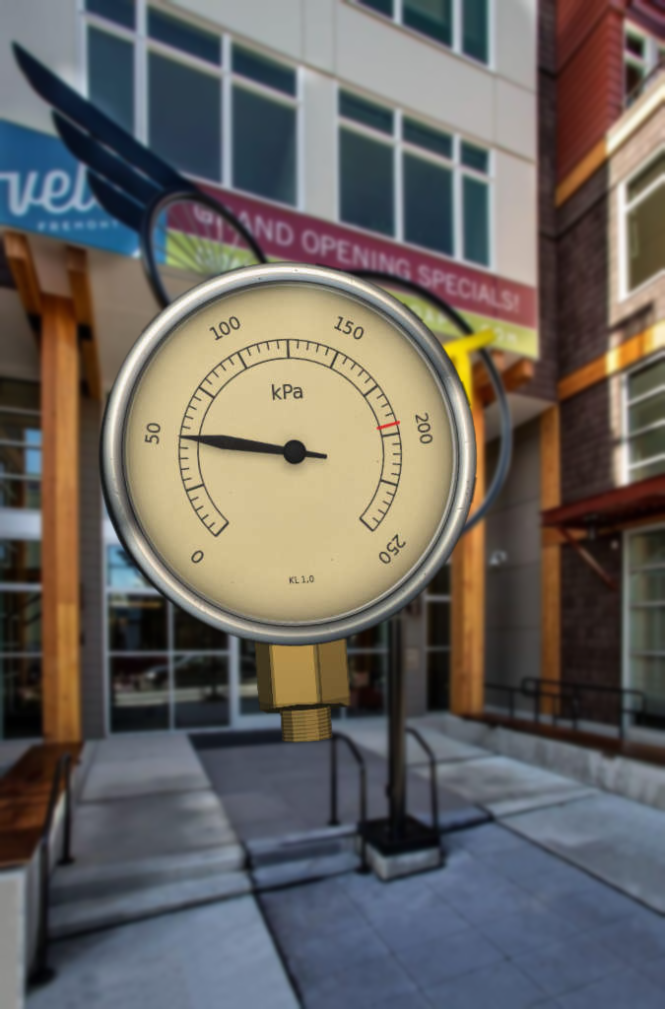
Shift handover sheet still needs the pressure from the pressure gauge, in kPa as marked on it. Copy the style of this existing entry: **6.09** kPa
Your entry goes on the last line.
**50** kPa
